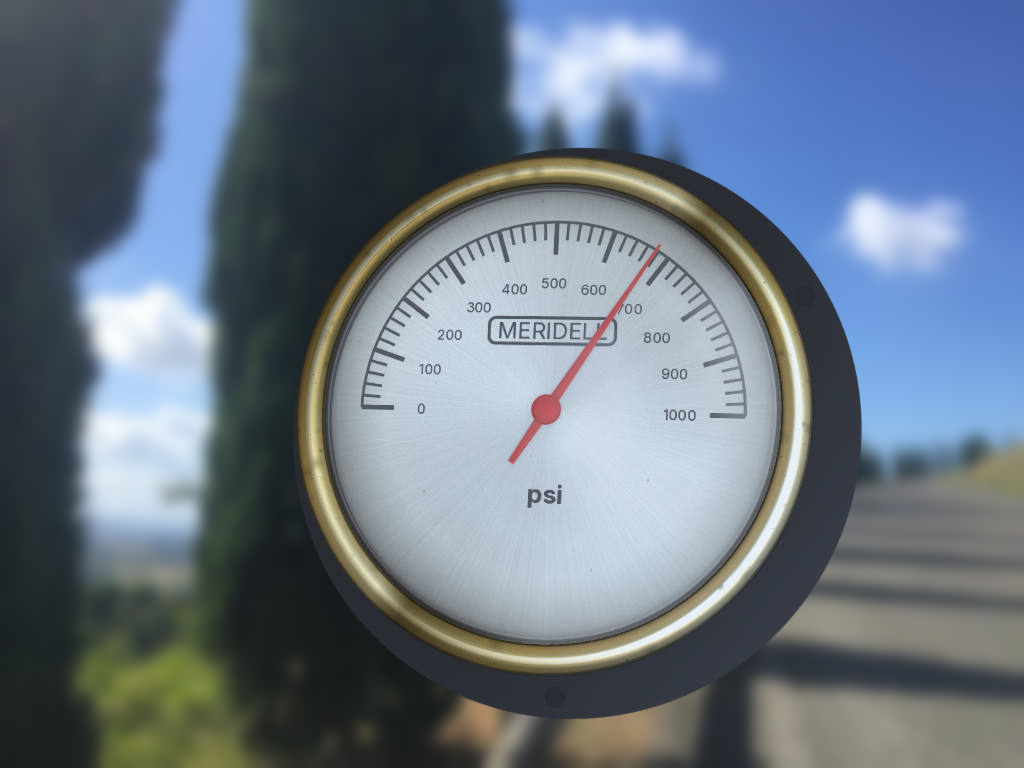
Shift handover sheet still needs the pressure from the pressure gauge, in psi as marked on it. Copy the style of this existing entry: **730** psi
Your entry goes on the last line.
**680** psi
